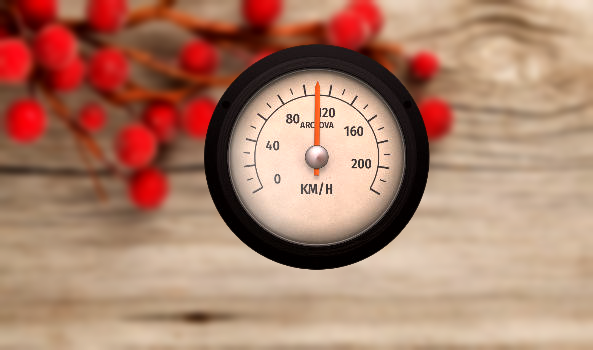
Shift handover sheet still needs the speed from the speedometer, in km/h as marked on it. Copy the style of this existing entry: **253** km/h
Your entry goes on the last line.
**110** km/h
